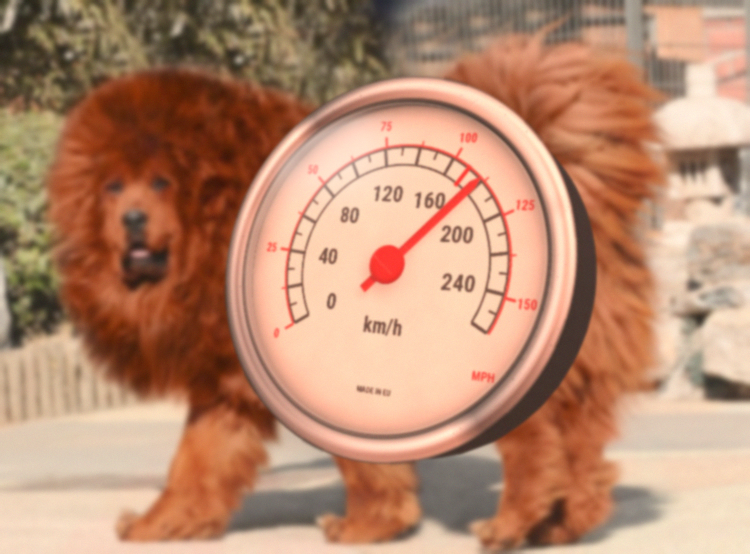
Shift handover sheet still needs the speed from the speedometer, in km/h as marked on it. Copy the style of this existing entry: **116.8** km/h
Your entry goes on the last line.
**180** km/h
